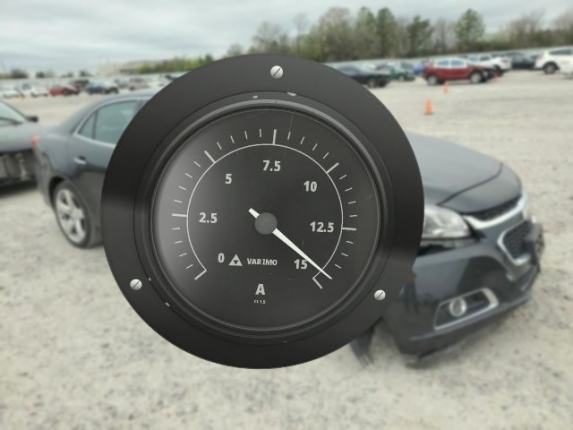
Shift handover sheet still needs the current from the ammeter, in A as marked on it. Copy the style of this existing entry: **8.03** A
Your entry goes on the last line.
**14.5** A
